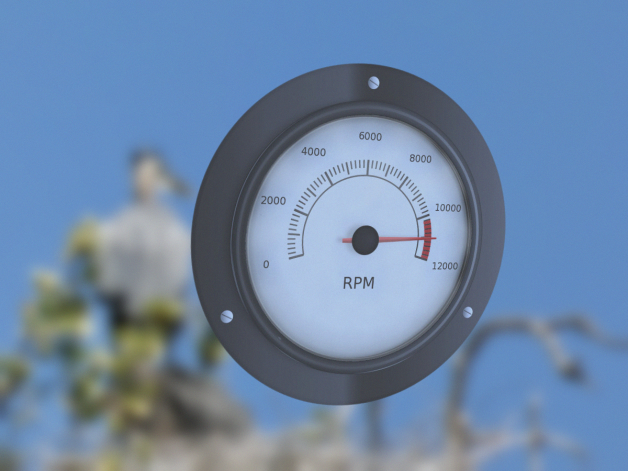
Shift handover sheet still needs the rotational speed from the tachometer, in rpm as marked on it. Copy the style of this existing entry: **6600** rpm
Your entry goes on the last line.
**11000** rpm
